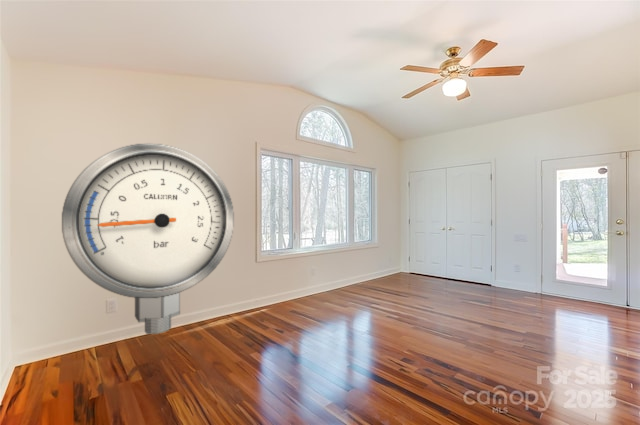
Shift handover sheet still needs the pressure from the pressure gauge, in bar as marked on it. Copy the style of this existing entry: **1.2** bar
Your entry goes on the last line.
**-0.6** bar
